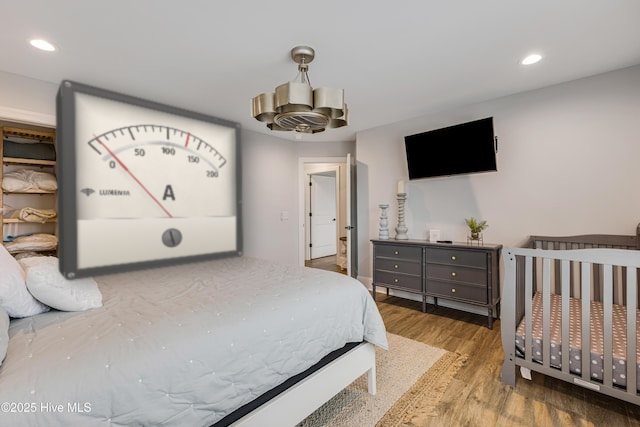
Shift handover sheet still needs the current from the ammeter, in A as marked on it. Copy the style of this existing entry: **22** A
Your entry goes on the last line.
**10** A
